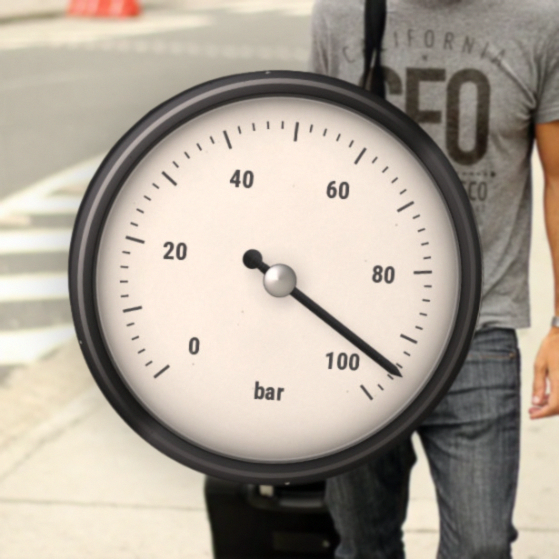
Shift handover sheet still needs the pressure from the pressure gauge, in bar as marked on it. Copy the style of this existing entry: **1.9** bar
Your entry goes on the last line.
**95** bar
